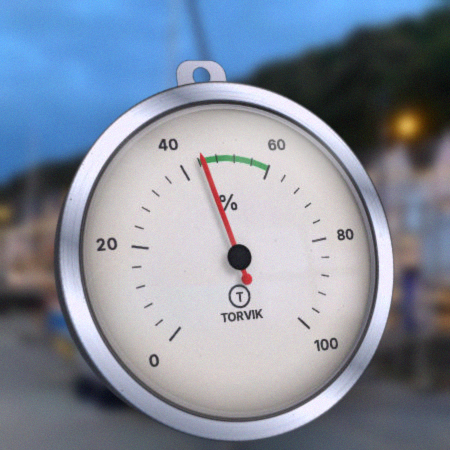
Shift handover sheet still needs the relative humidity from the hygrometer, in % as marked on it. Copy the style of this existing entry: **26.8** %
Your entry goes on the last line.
**44** %
